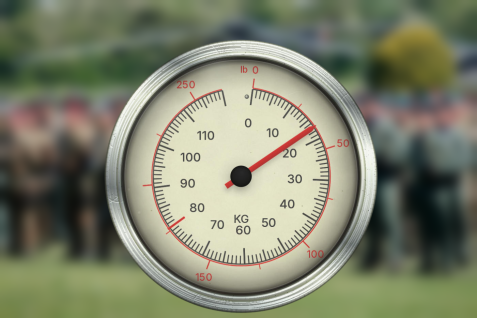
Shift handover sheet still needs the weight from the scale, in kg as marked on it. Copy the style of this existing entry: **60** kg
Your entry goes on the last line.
**17** kg
